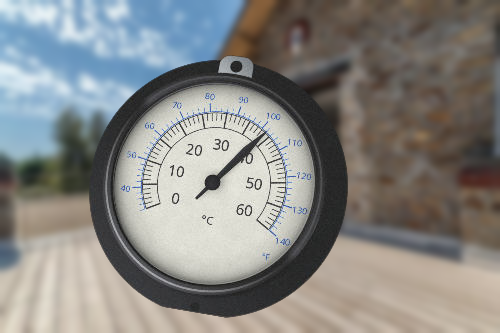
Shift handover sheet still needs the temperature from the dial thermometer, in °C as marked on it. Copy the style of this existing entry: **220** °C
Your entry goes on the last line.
**39** °C
